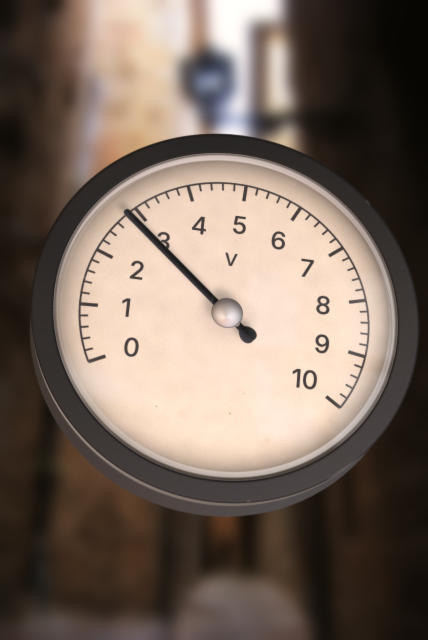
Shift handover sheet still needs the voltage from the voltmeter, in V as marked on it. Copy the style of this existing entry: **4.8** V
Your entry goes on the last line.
**2.8** V
